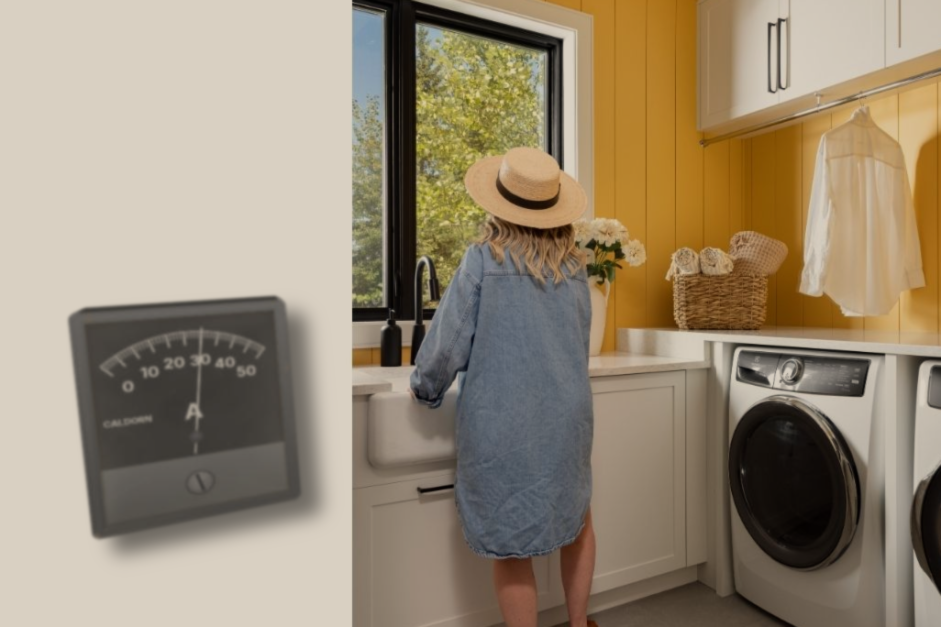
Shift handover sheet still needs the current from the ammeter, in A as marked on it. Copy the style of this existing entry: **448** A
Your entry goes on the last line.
**30** A
